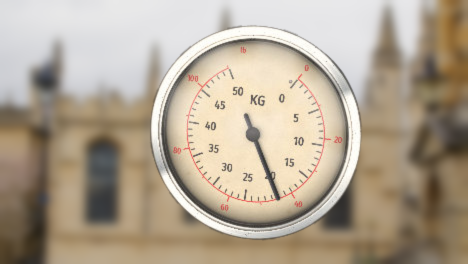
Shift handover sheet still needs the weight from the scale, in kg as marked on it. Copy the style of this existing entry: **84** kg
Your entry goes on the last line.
**20** kg
